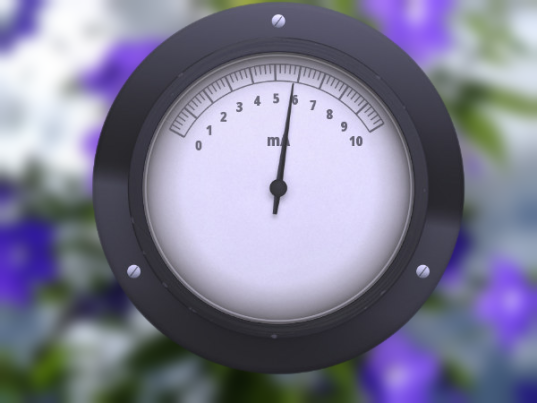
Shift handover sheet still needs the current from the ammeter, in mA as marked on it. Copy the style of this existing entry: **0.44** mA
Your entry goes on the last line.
**5.8** mA
